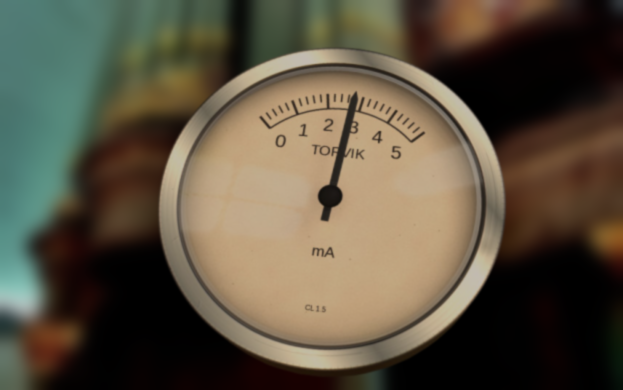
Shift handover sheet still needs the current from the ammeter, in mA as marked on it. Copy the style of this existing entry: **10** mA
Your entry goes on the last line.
**2.8** mA
